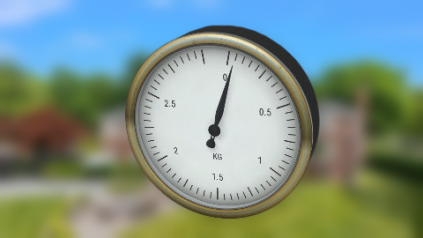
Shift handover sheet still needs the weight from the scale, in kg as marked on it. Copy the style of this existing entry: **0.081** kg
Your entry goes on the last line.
**0.05** kg
